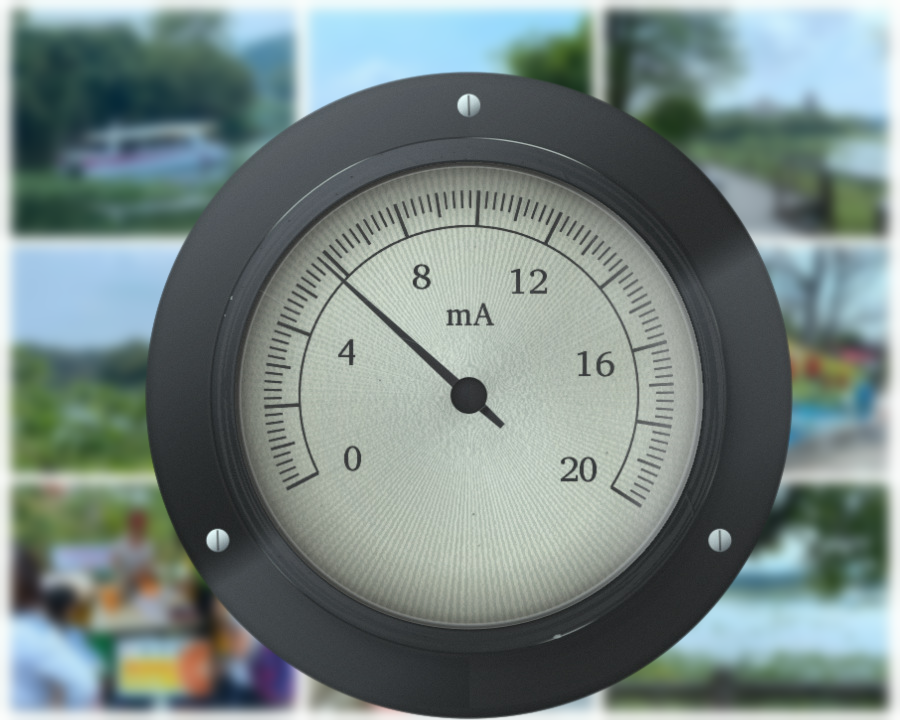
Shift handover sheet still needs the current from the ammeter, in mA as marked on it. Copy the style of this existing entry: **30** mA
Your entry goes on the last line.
**5.8** mA
